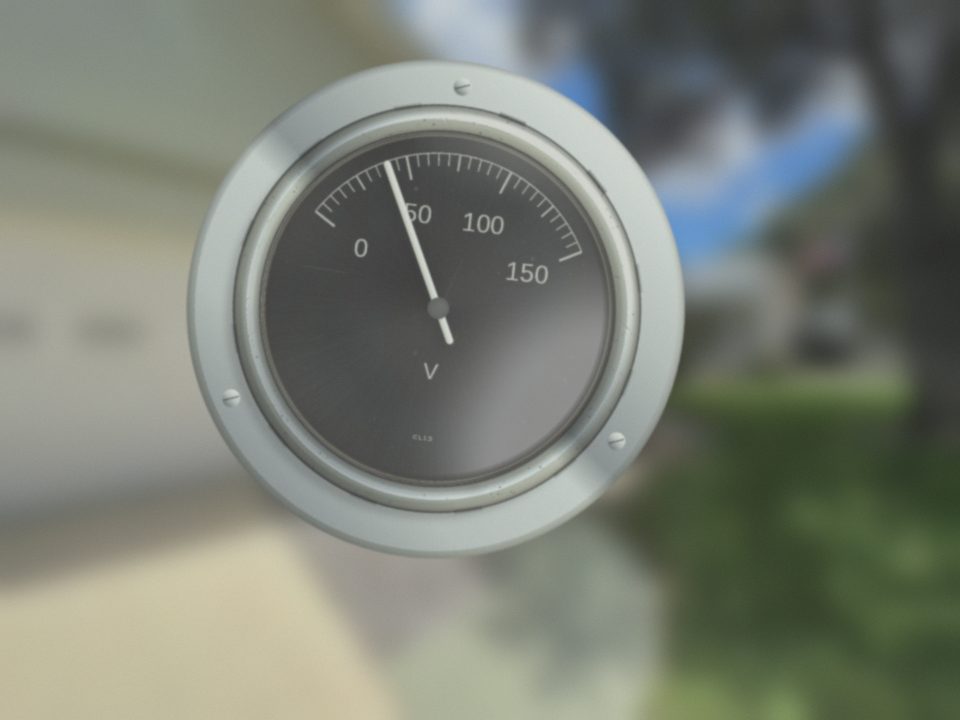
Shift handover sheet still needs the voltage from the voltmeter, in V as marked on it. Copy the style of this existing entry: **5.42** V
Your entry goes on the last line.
**40** V
